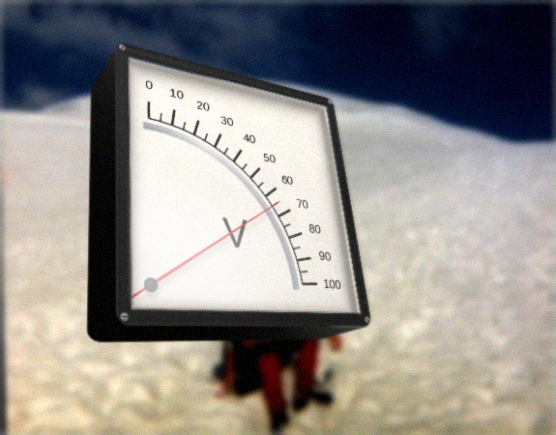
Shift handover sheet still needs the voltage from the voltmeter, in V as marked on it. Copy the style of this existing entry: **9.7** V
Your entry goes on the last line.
**65** V
